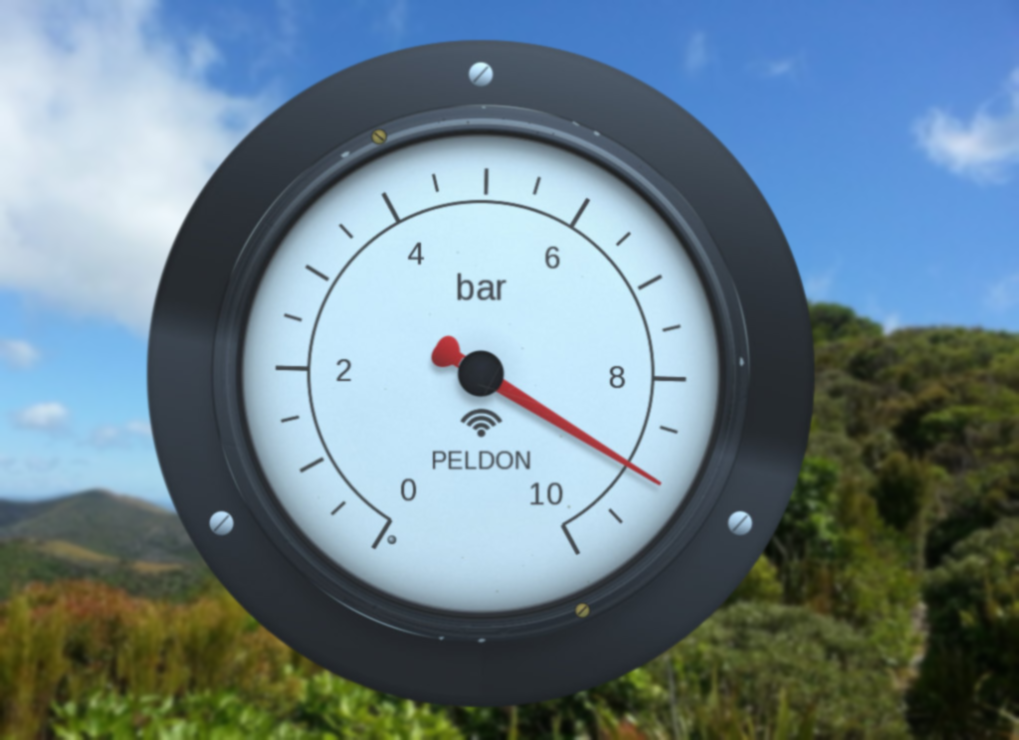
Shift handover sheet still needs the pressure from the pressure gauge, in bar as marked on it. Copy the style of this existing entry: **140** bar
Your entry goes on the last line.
**9** bar
